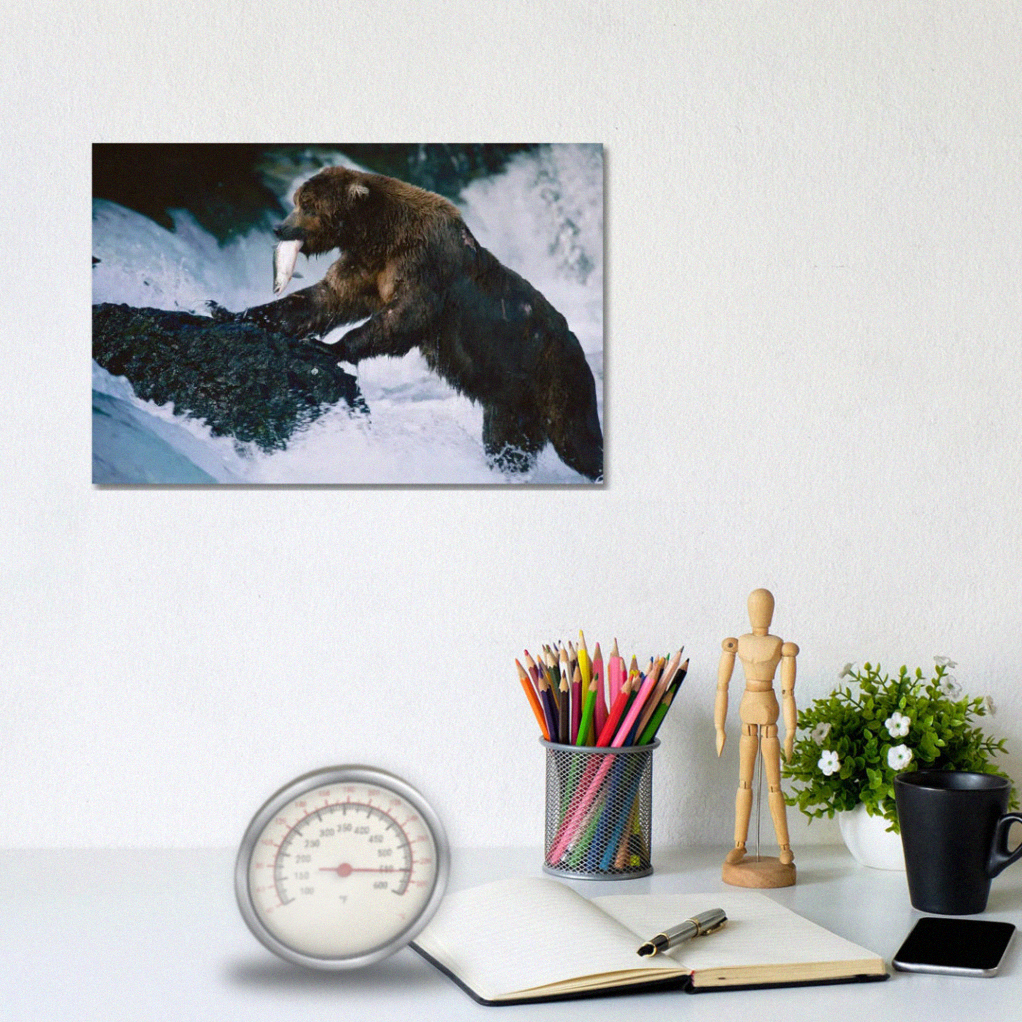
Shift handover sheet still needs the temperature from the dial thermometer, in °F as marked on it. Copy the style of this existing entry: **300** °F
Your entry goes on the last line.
**550** °F
